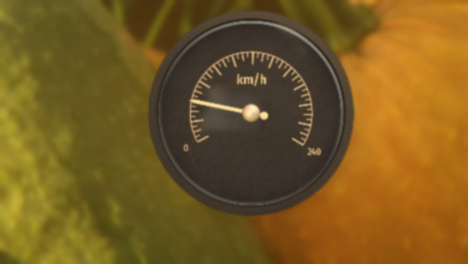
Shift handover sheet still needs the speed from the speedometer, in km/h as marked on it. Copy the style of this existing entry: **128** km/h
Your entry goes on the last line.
**40** km/h
